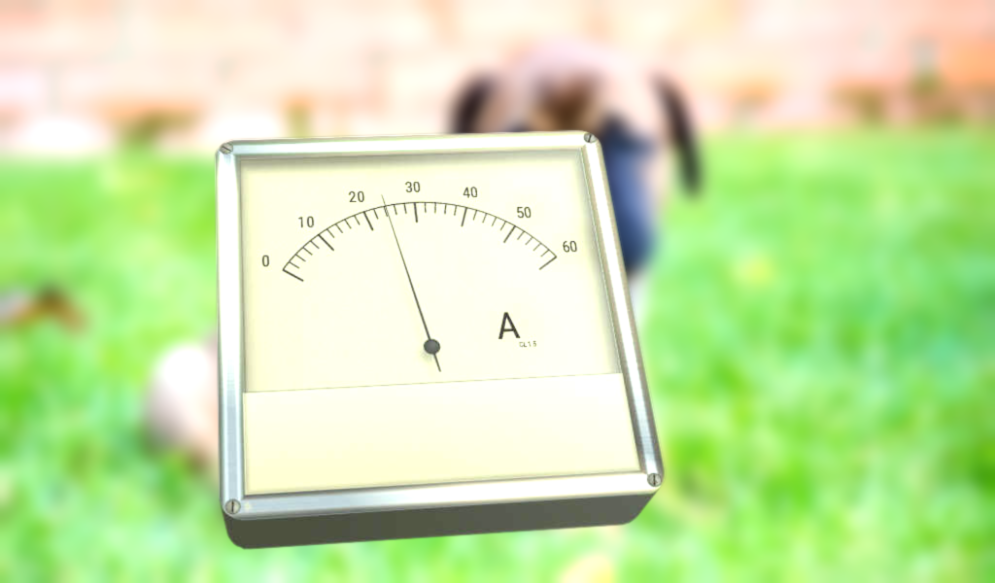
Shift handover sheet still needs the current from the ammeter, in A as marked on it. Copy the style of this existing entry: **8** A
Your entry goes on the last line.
**24** A
